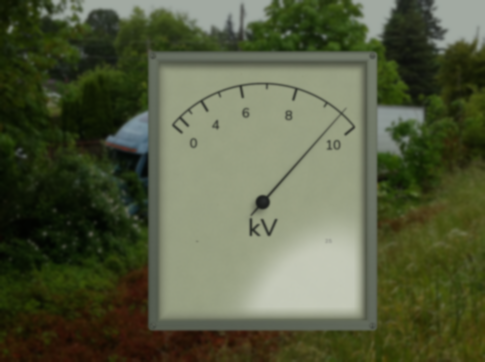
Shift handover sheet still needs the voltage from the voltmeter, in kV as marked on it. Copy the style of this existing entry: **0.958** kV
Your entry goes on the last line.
**9.5** kV
